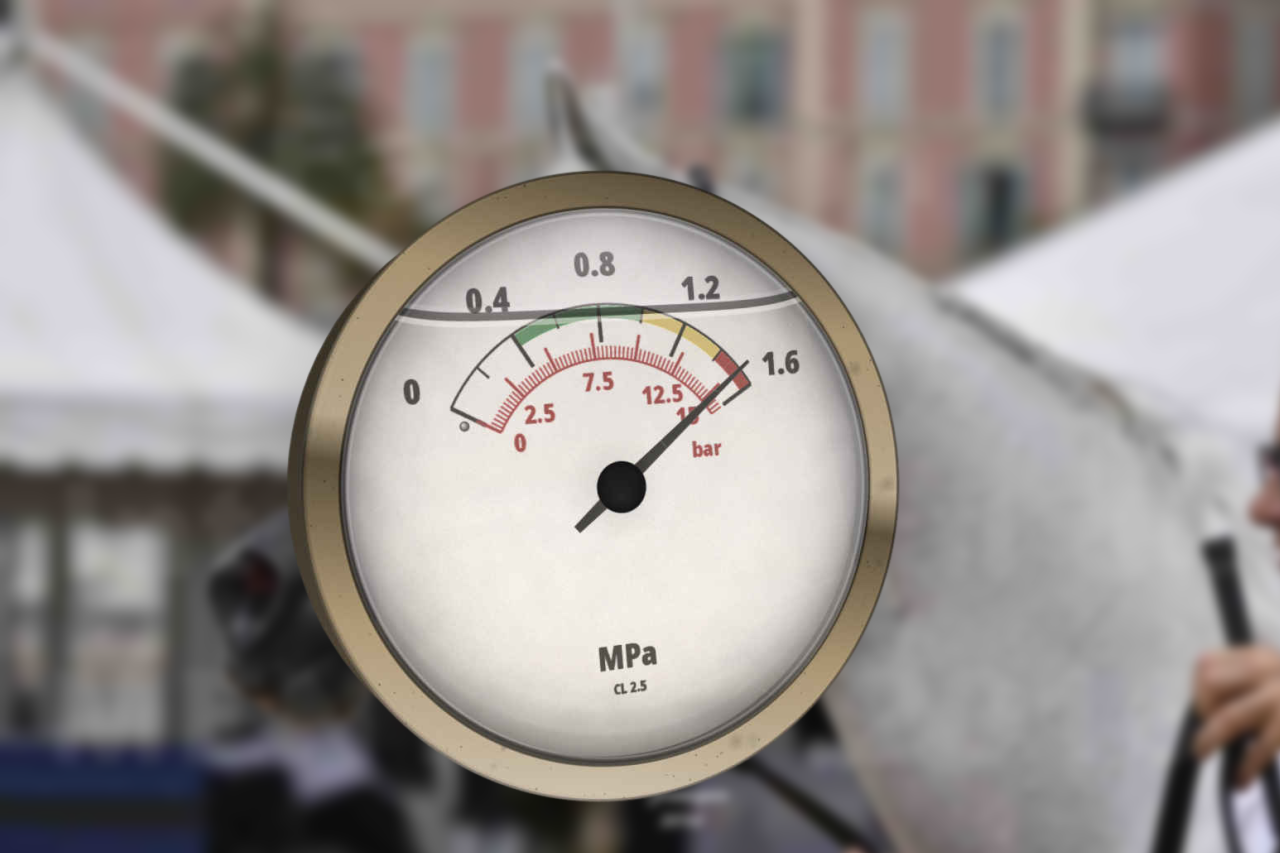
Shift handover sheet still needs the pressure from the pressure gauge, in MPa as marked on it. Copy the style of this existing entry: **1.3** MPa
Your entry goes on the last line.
**1.5** MPa
